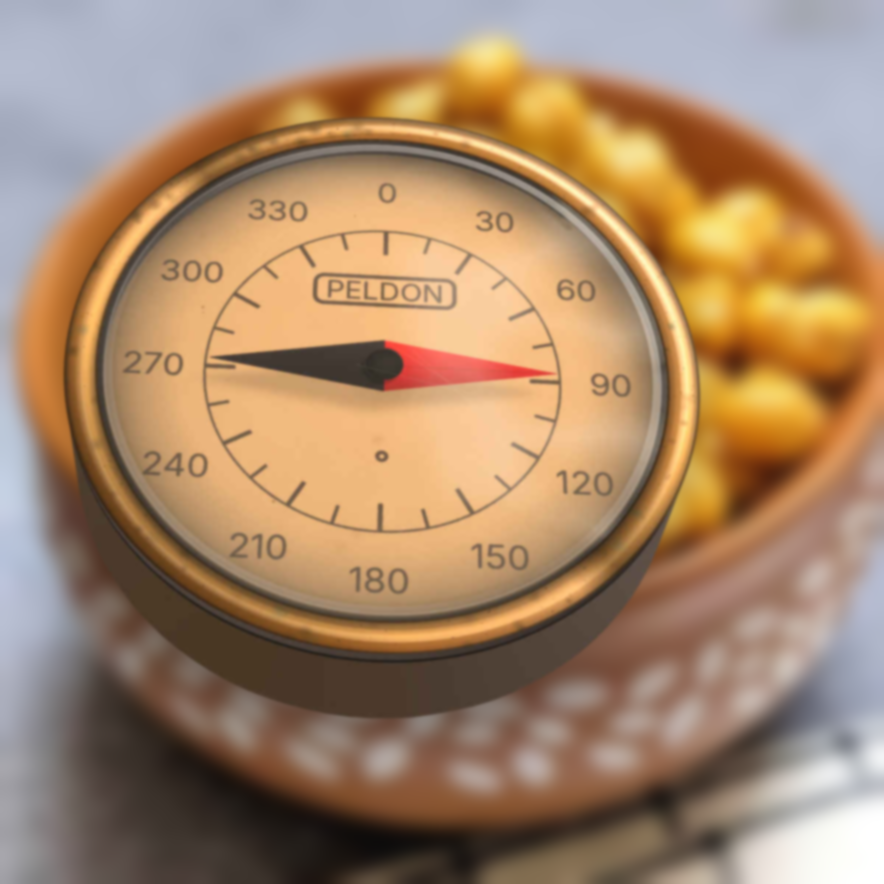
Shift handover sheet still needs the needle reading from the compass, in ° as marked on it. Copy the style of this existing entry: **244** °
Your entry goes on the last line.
**90** °
